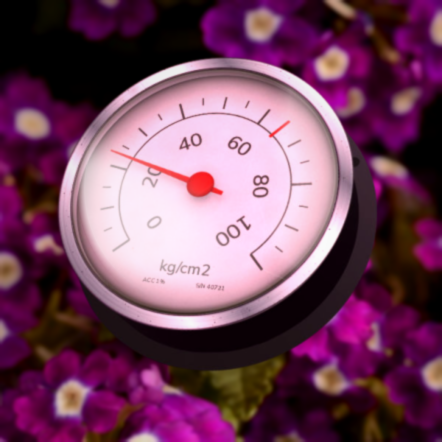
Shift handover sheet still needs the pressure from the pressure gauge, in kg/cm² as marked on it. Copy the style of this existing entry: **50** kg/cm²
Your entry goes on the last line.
**22.5** kg/cm²
